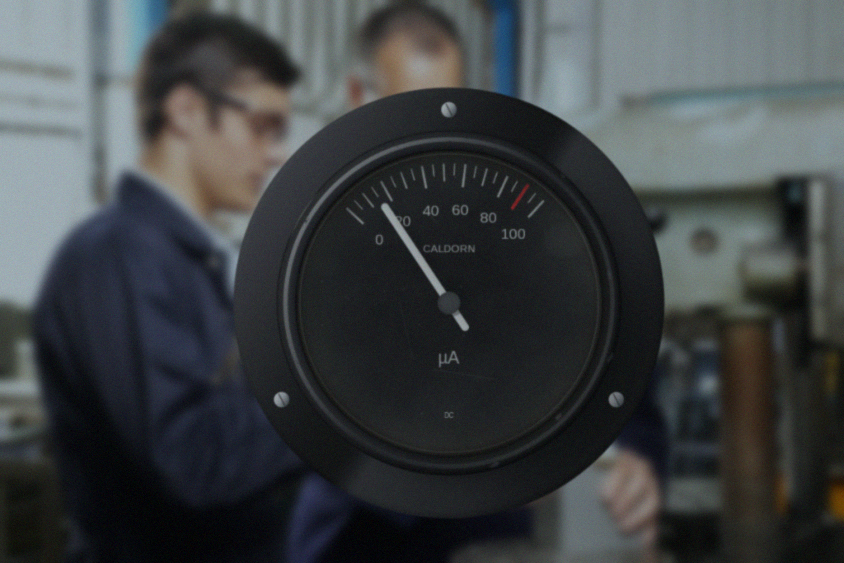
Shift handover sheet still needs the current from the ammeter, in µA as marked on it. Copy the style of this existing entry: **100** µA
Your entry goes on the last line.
**15** µA
